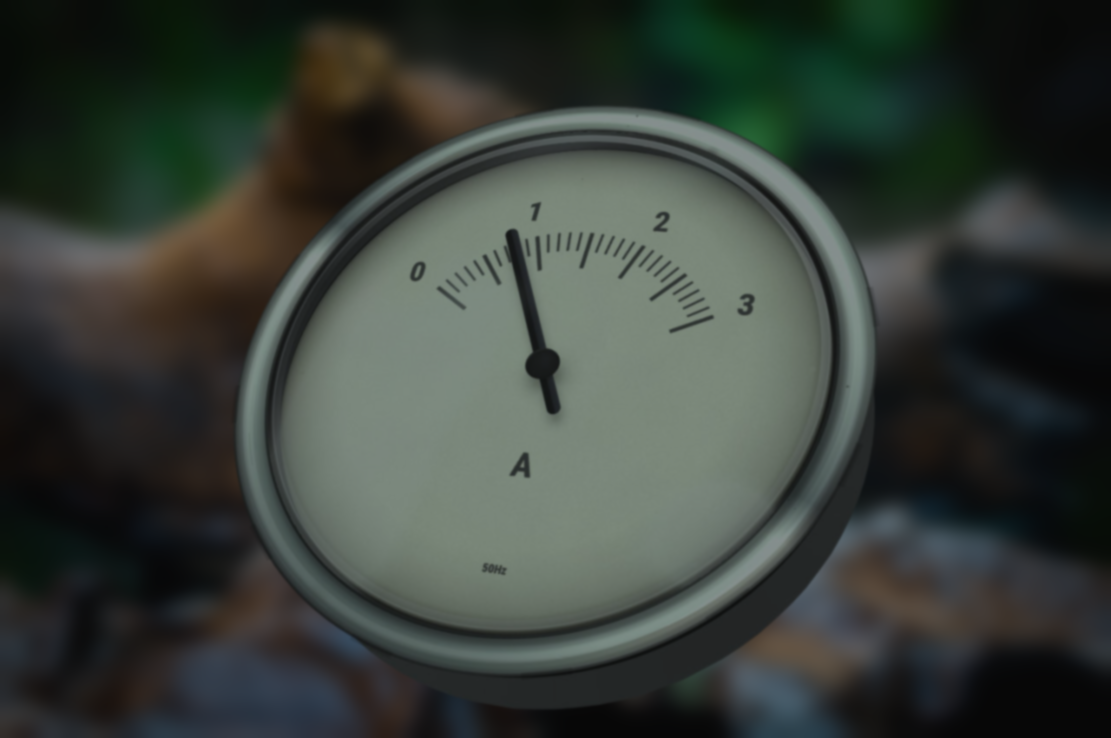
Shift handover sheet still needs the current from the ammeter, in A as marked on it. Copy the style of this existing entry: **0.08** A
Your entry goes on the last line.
**0.8** A
